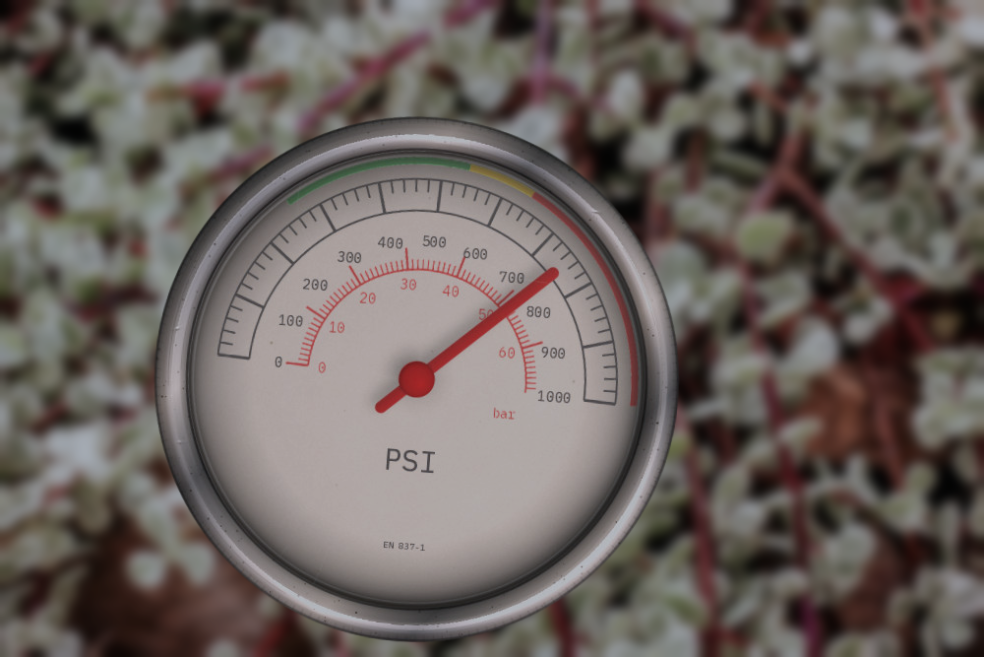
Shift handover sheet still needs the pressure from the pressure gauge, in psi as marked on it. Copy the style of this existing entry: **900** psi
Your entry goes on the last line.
**750** psi
